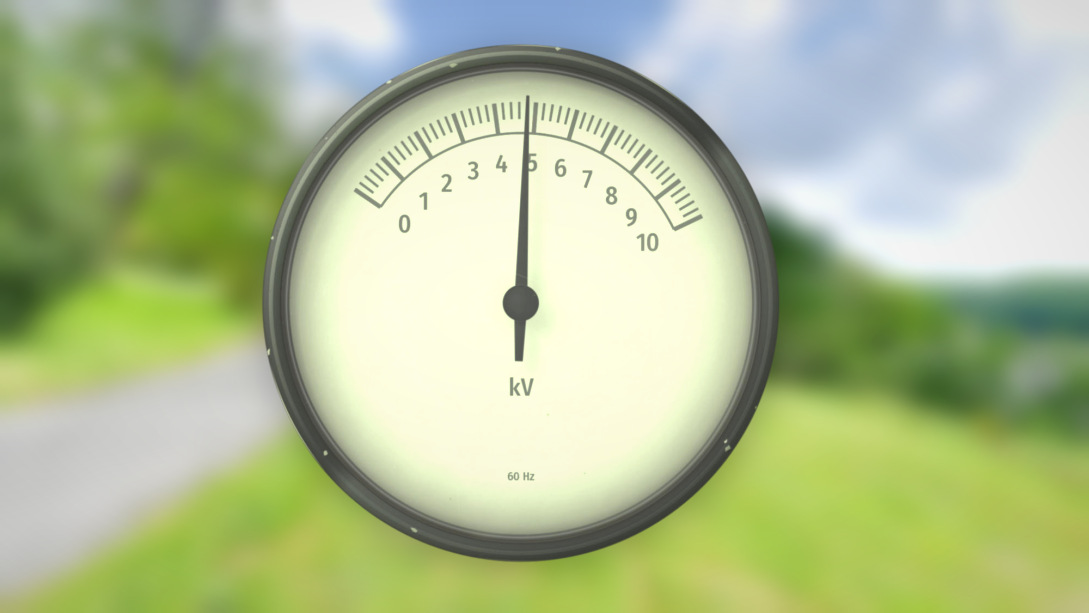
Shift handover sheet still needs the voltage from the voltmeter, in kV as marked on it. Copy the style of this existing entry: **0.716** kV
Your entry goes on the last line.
**4.8** kV
